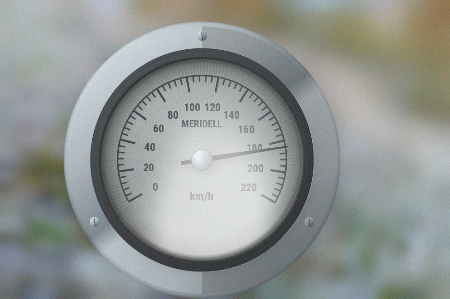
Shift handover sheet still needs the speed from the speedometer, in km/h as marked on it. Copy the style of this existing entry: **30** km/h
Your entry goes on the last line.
**184** km/h
